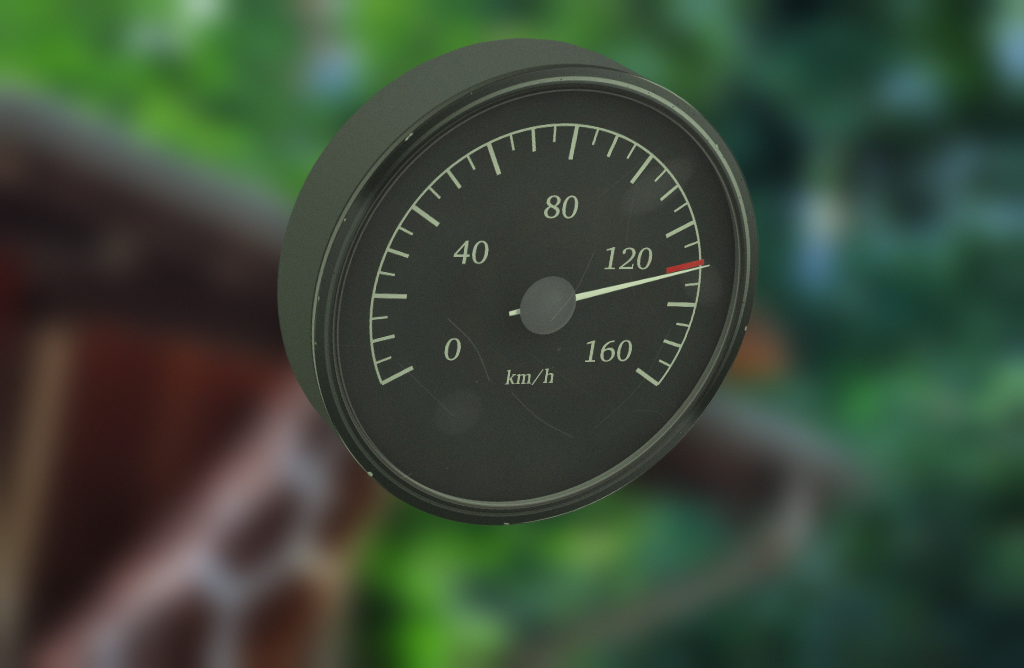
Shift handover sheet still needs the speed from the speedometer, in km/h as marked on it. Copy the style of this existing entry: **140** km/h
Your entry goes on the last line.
**130** km/h
